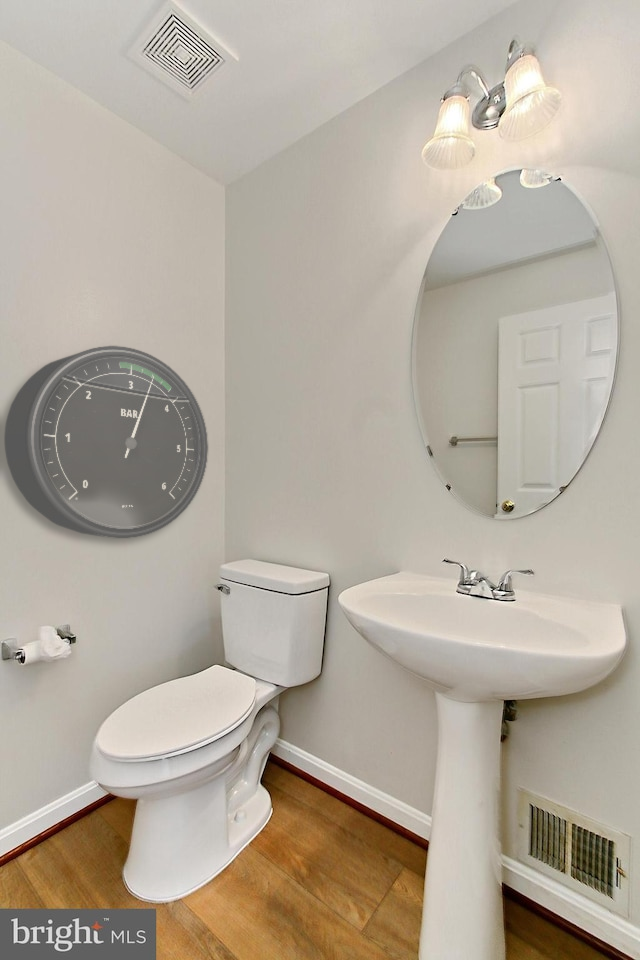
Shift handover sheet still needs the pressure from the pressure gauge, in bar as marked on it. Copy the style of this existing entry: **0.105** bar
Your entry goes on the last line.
**3.4** bar
